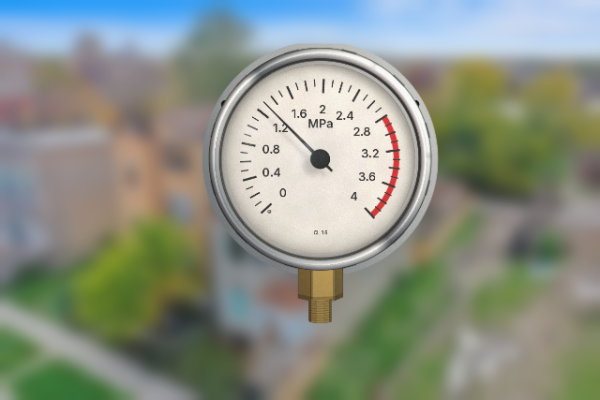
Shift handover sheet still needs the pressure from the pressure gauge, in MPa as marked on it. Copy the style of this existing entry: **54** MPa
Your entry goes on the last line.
**1.3** MPa
